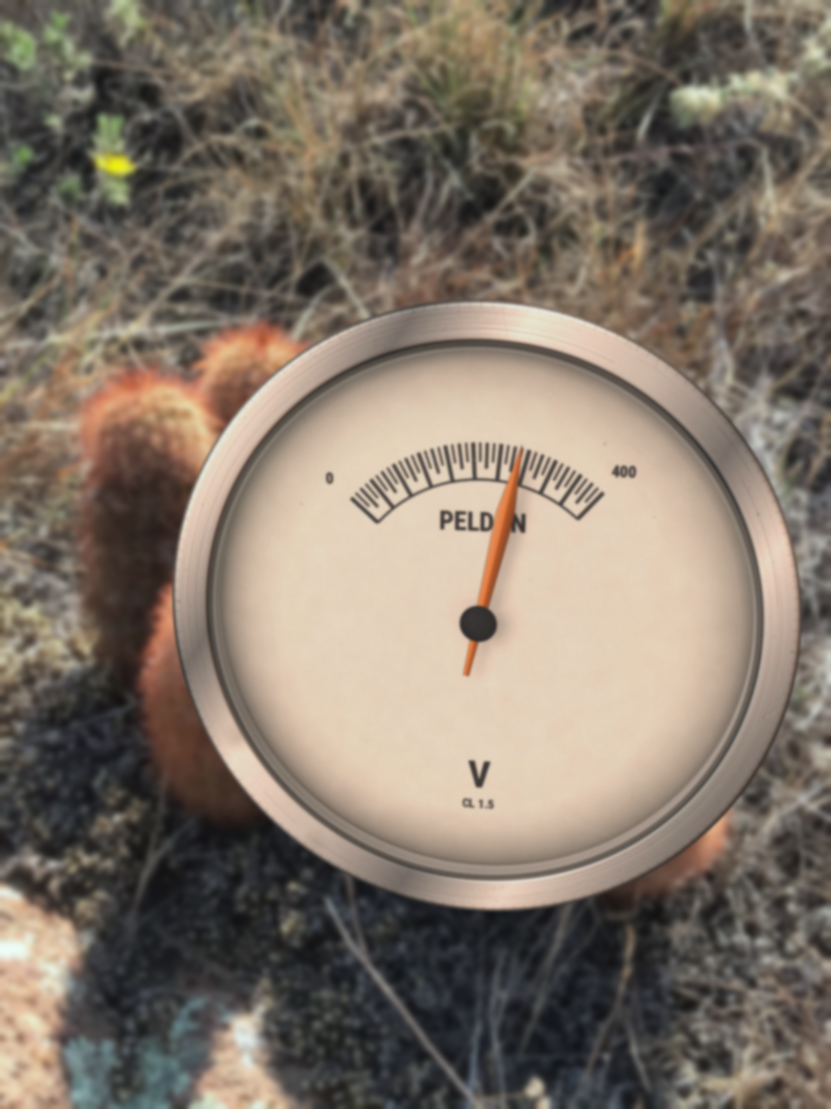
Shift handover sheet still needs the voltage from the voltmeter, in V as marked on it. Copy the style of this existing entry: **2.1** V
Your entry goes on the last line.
**270** V
